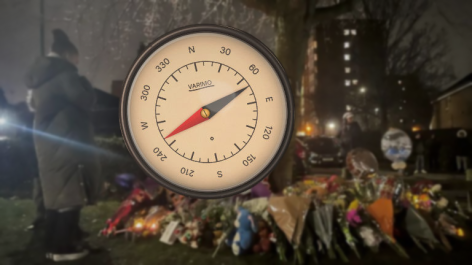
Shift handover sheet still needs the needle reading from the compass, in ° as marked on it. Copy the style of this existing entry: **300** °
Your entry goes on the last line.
**250** °
